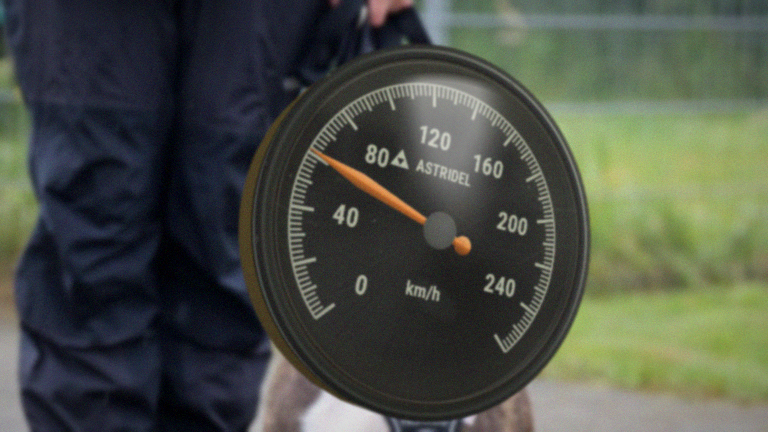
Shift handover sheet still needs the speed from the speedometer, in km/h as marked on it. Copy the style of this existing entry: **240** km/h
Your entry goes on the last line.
**60** km/h
